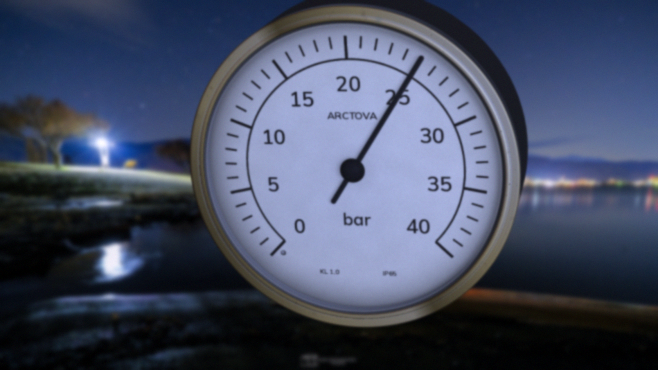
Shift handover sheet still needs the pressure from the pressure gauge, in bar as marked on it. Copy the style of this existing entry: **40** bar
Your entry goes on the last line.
**25** bar
